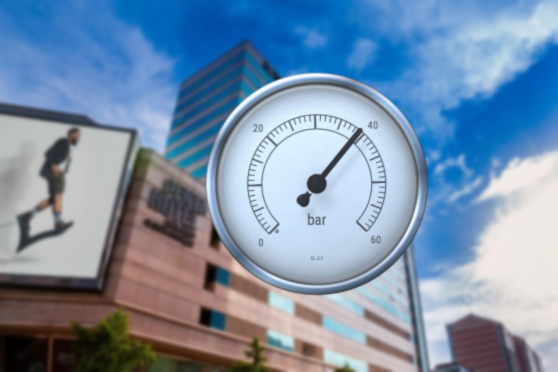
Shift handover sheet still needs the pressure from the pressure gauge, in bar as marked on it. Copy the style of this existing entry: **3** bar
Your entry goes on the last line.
**39** bar
